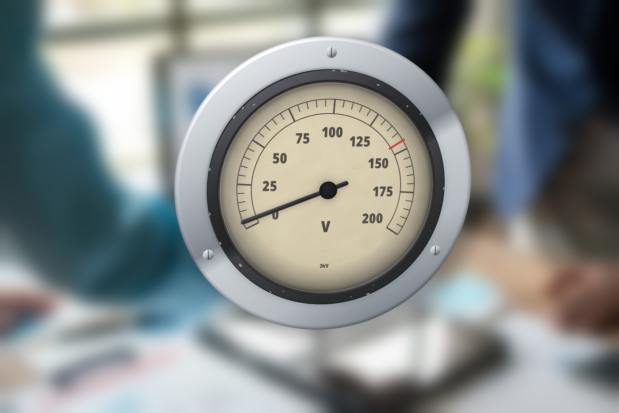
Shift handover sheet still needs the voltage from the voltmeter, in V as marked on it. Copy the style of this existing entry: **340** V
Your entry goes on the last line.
**5** V
